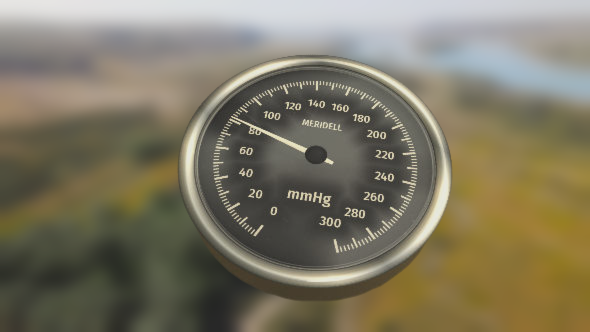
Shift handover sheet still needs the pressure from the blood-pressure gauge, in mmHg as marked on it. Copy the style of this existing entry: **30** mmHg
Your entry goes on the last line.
**80** mmHg
